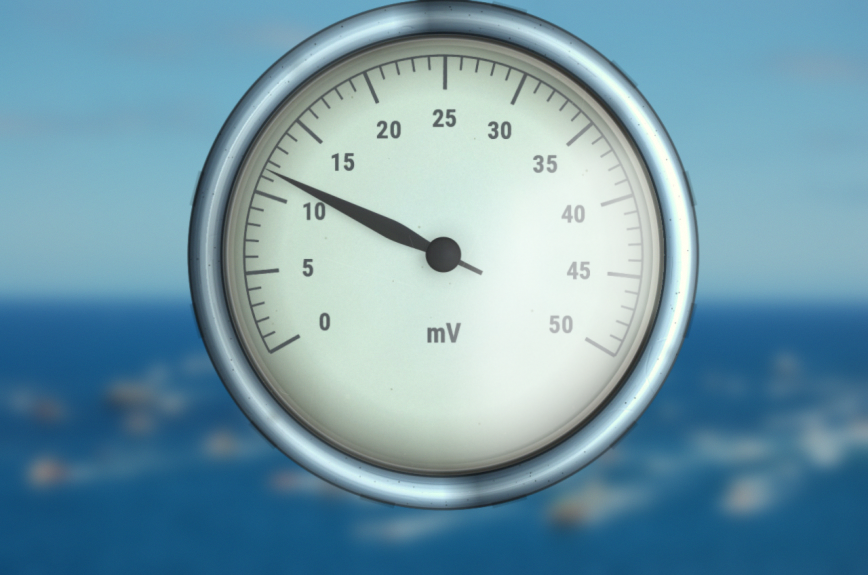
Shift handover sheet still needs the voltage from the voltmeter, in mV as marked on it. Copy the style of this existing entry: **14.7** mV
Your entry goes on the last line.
**11.5** mV
